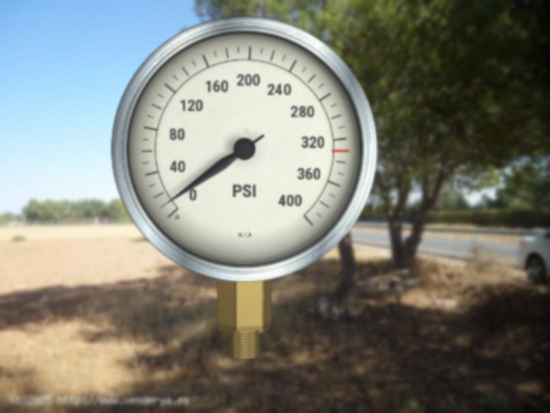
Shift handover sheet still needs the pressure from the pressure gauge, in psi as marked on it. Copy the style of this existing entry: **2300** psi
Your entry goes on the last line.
**10** psi
